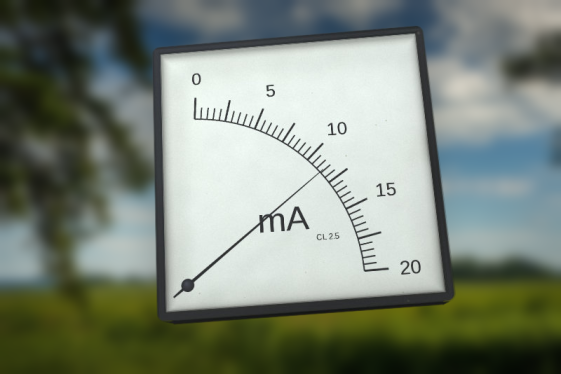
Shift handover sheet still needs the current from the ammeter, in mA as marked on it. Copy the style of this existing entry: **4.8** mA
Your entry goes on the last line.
**11.5** mA
